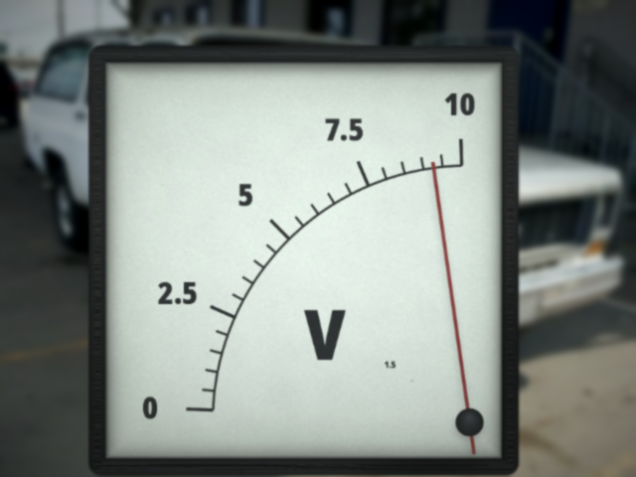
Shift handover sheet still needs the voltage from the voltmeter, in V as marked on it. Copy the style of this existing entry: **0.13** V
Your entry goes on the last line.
**9.25** V
